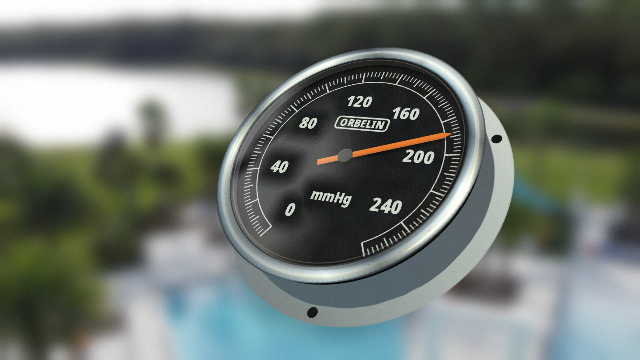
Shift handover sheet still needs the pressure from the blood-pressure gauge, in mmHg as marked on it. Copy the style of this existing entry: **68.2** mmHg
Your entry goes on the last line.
**190** mmHg
